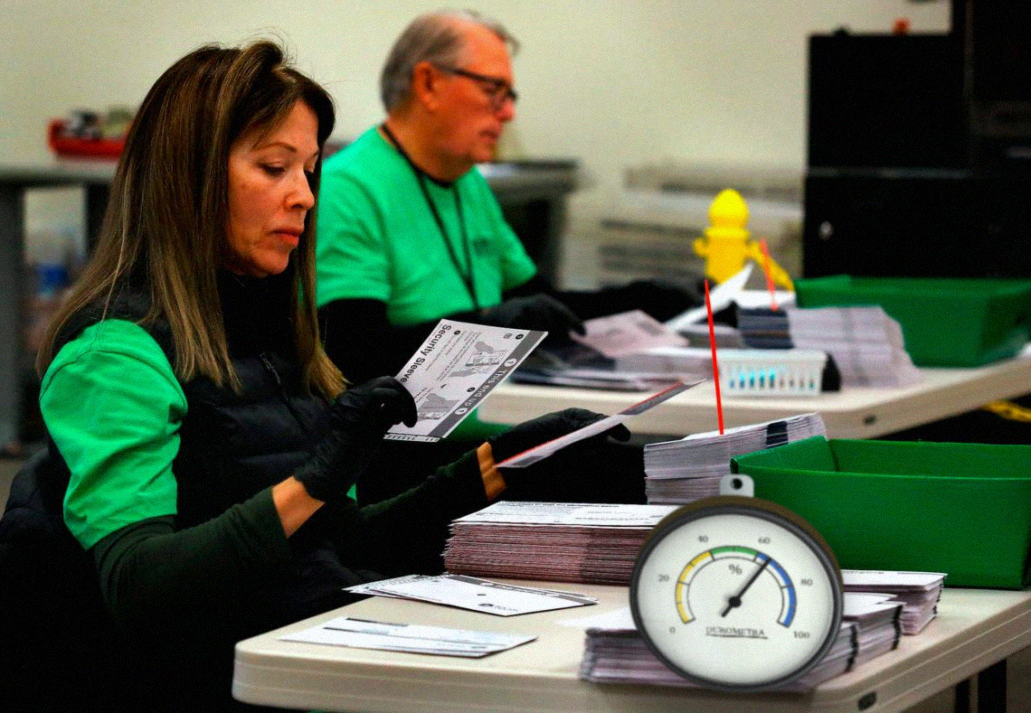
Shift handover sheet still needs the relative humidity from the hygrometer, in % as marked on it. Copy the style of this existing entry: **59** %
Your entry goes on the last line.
**65** %
